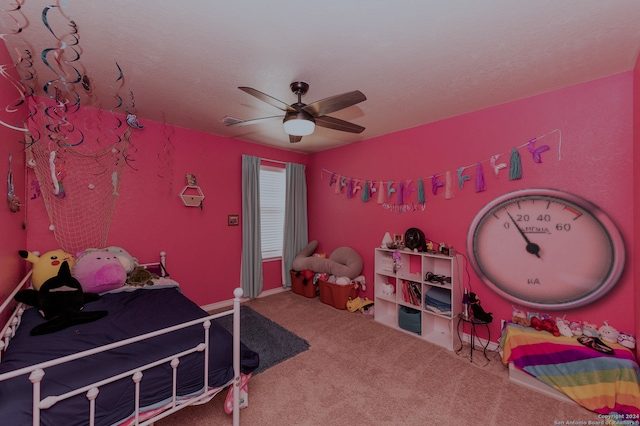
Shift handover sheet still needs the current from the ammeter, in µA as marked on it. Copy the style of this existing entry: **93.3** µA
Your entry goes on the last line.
**10** µA
